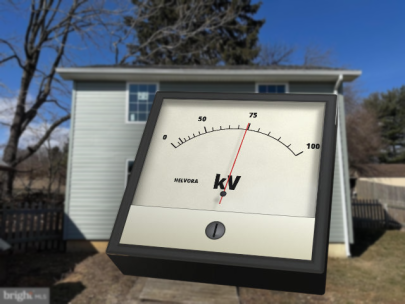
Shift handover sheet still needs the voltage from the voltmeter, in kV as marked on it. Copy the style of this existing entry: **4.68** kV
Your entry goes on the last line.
**75** kV
